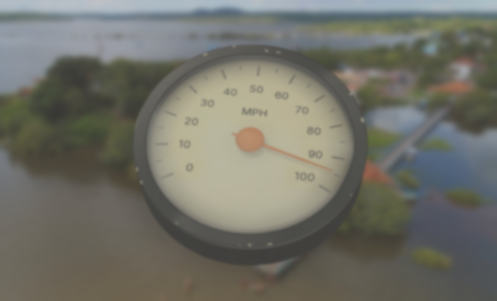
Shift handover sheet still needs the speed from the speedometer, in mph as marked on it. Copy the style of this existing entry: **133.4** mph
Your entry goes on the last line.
**95** mph
